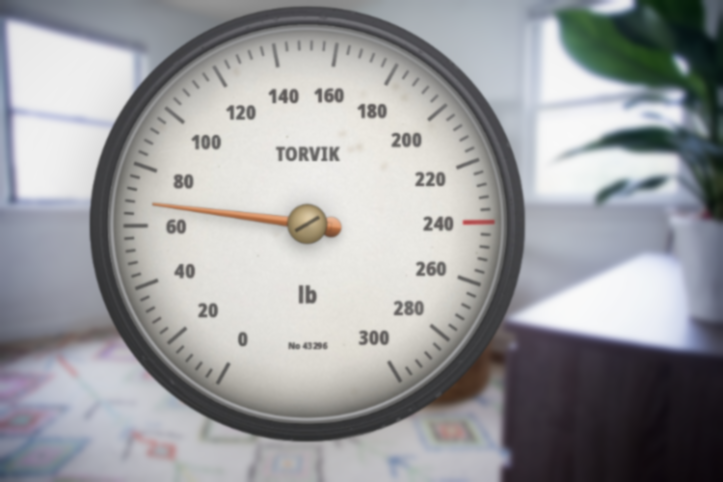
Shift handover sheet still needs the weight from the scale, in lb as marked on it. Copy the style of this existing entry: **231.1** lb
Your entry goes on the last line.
**68** lb
